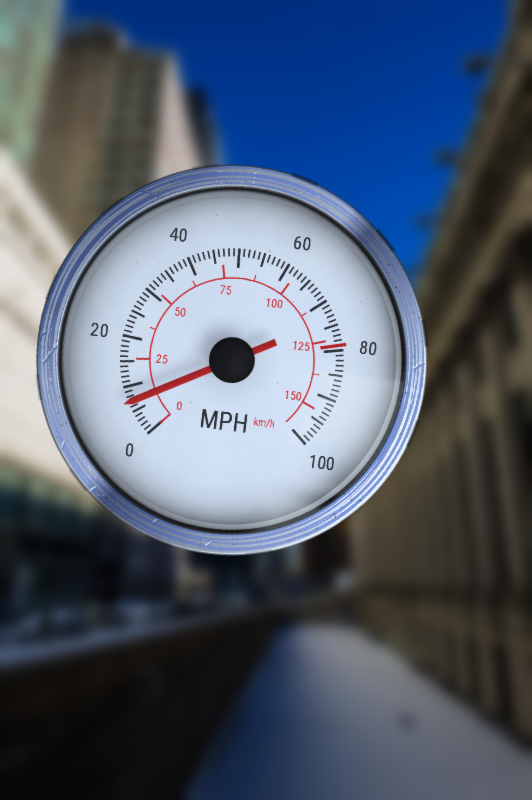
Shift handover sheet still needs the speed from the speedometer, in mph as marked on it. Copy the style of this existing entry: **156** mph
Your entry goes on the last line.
**7** mph
